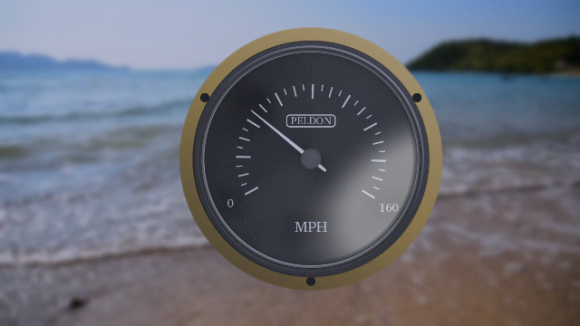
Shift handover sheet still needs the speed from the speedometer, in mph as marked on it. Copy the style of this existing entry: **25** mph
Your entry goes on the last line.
**45** mph
